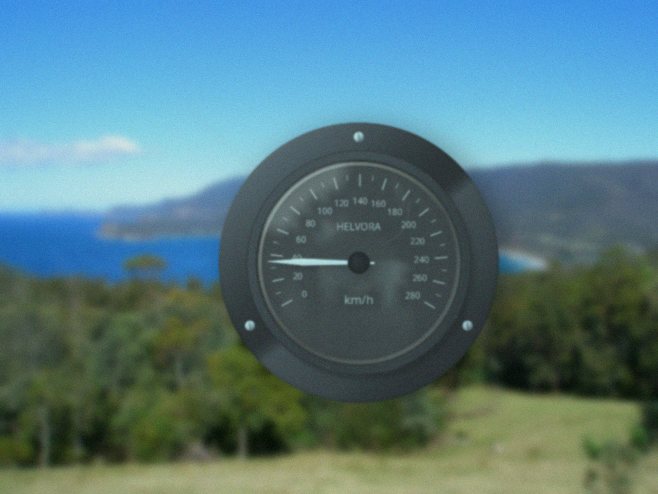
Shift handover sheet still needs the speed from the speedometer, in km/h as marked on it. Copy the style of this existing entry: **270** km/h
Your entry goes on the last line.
**35** km/h
